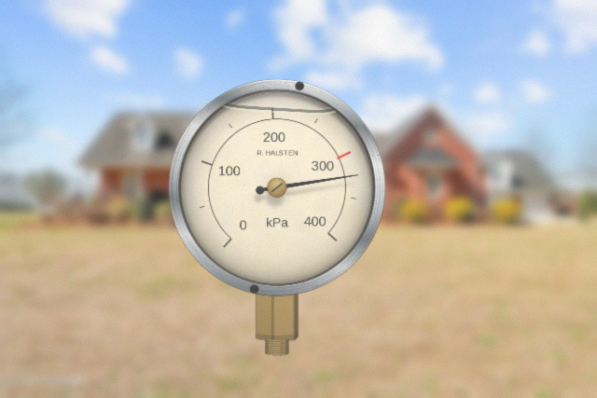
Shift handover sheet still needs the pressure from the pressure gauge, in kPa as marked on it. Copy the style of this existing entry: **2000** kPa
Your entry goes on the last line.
**325** kPa
